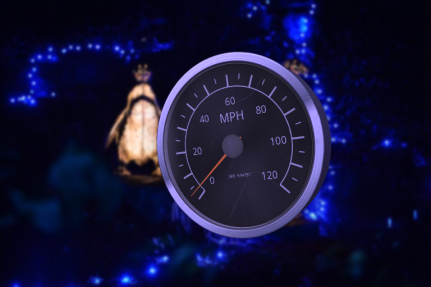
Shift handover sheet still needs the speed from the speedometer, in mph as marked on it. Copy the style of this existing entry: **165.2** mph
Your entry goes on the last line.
**2.5** mph
